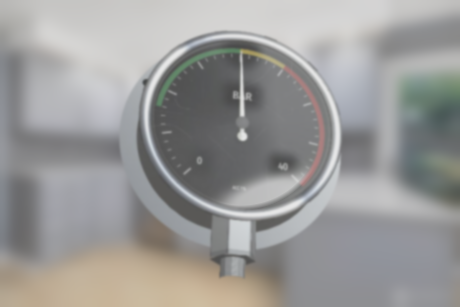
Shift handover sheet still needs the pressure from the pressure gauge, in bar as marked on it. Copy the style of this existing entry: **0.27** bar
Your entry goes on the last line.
**20** bar
